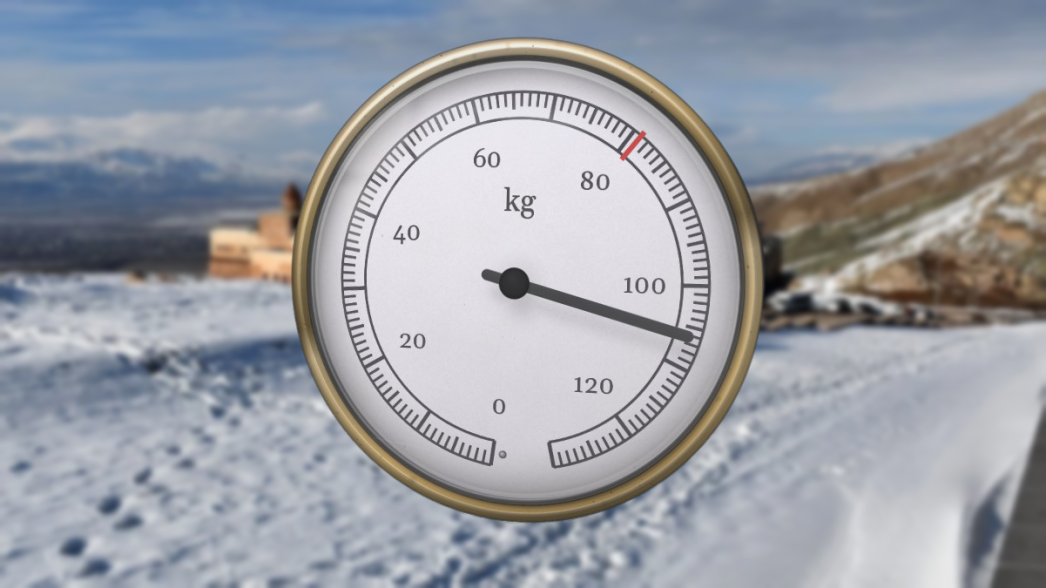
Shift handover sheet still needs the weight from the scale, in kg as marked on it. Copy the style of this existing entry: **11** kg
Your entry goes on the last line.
**106** kg
